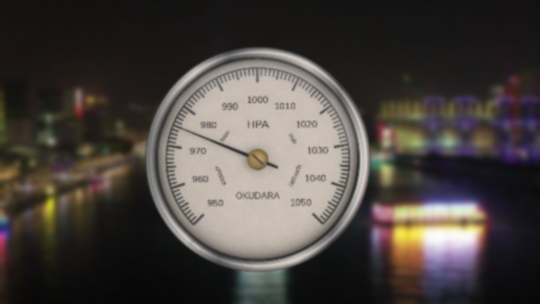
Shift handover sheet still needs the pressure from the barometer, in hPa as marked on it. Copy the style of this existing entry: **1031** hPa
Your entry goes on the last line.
**975** hPa
